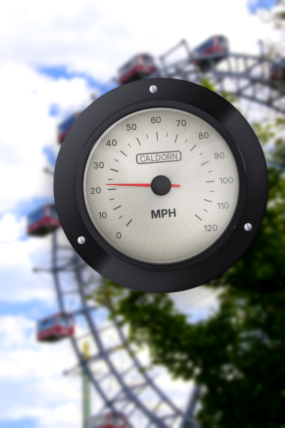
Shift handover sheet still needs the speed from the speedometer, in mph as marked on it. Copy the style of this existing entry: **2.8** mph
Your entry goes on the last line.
**22.5** mph
